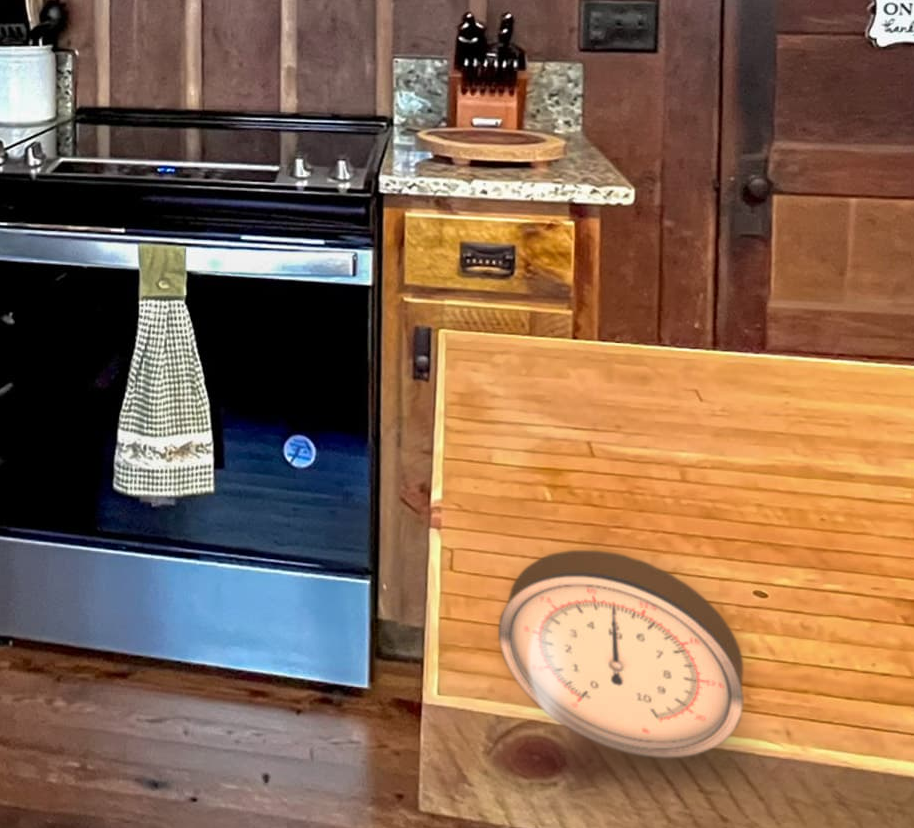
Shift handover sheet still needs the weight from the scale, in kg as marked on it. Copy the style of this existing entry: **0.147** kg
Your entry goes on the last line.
**5** kg
